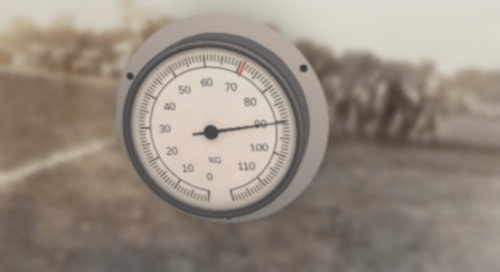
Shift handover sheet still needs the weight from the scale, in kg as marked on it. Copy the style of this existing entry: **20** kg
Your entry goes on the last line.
**90** kg
